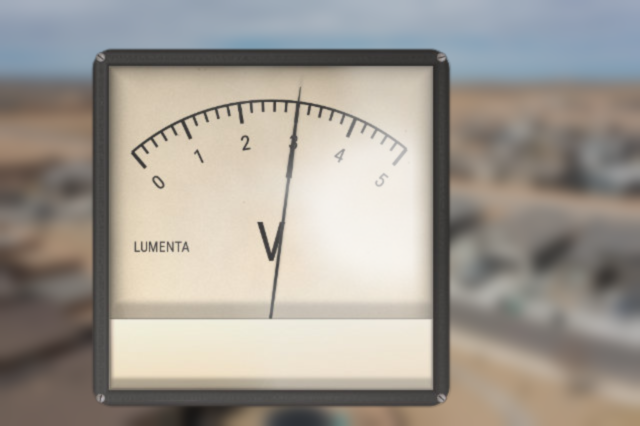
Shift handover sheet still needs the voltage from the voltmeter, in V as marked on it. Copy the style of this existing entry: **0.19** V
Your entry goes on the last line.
**3** V
